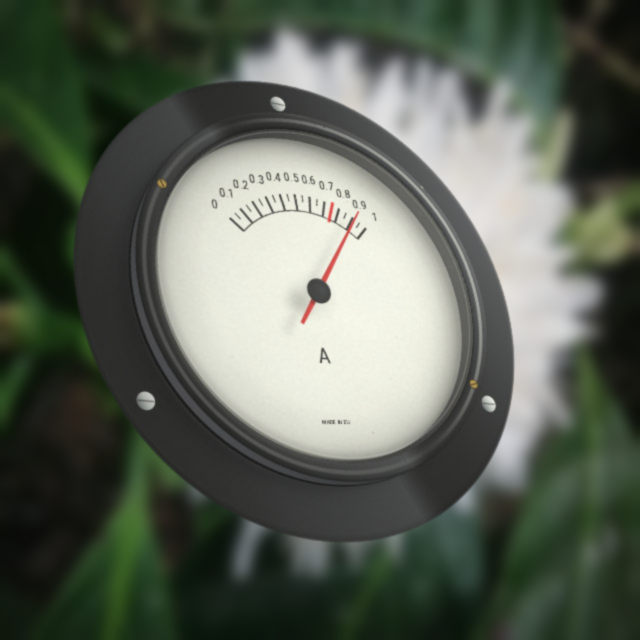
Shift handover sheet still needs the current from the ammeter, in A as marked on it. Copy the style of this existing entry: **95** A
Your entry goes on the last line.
**0.9** A
